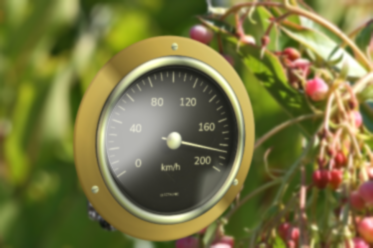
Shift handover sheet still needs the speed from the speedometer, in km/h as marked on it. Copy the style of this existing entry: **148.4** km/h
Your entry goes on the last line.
**185** km/h
